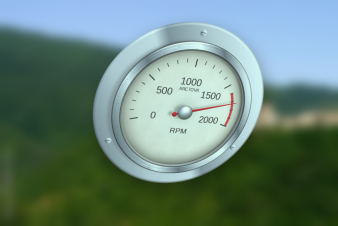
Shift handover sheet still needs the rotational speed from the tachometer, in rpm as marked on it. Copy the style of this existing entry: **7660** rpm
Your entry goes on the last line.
**1700** rpm
